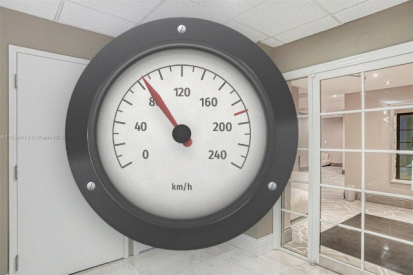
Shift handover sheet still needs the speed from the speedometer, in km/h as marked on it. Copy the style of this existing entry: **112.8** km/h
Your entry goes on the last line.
**85** km/h
